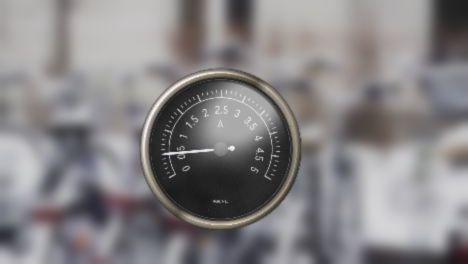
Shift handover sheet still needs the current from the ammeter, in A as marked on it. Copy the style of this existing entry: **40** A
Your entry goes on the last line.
**0.5** A
